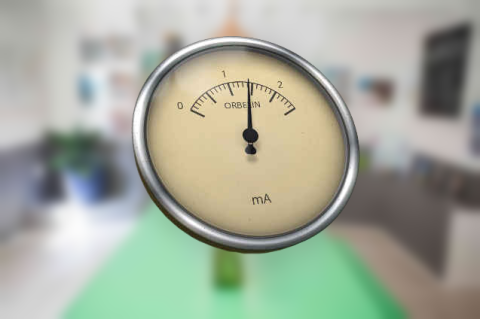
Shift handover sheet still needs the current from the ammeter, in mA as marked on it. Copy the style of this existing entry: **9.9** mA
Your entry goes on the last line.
**1.4** mA
